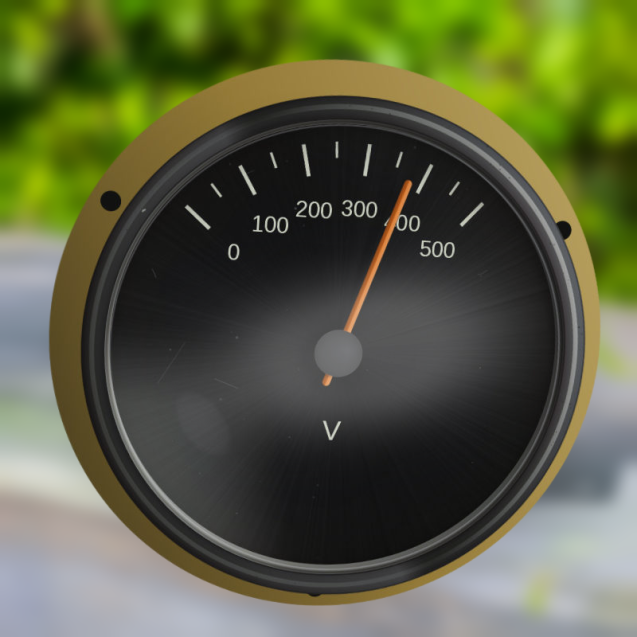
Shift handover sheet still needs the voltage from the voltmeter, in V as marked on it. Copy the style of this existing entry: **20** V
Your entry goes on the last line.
**375** V
